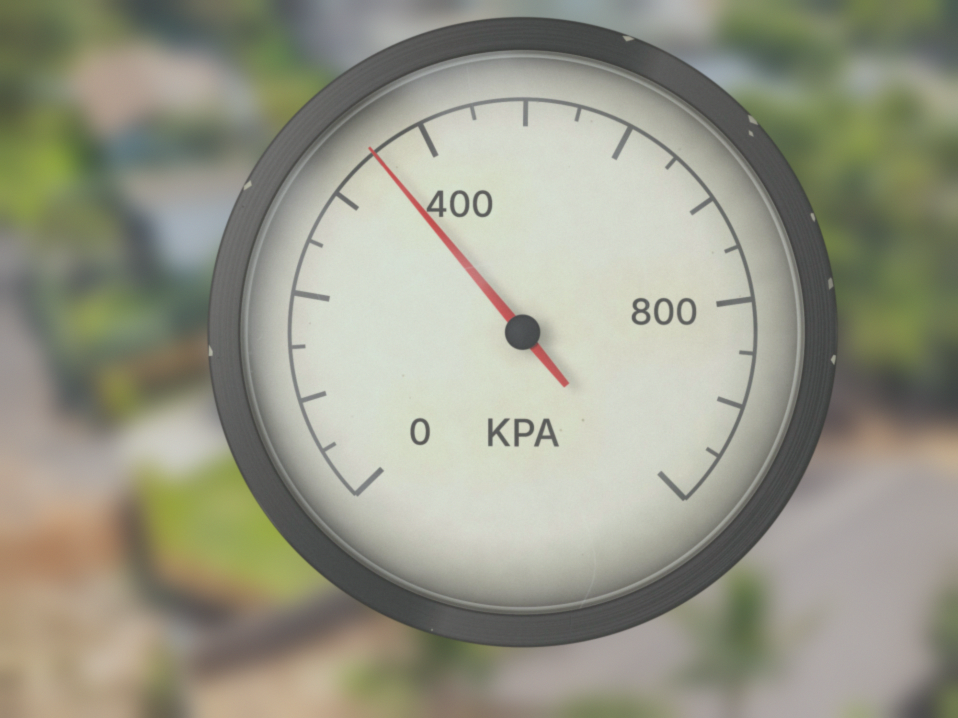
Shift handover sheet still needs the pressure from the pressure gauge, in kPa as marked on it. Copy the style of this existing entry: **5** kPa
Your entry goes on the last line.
**350** kPa
